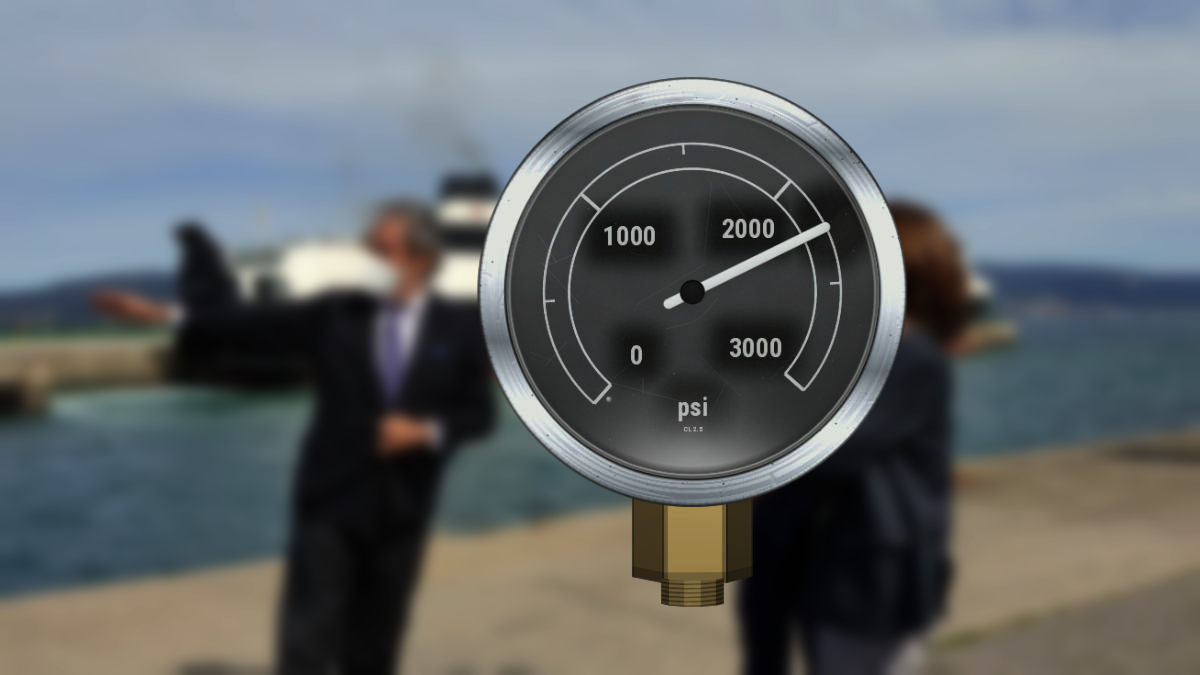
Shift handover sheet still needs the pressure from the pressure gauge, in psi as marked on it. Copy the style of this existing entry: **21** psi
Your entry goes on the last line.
**2250** psi
